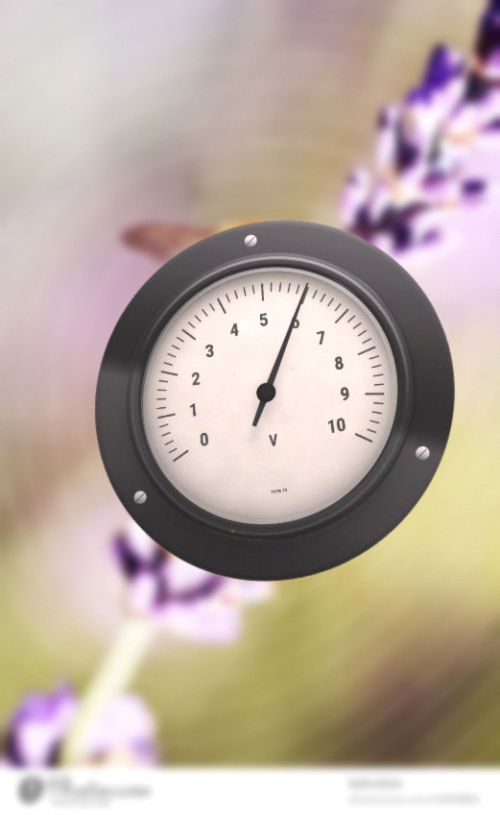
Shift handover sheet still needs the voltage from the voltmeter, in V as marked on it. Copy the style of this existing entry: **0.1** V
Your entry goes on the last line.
**6** V
